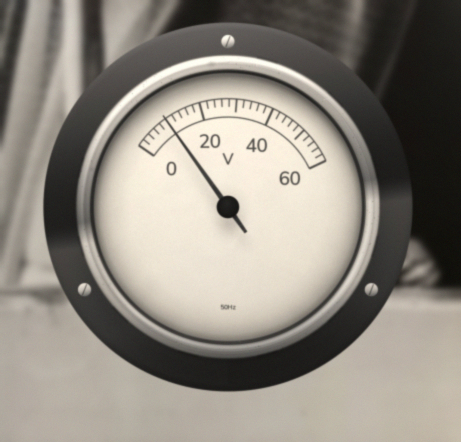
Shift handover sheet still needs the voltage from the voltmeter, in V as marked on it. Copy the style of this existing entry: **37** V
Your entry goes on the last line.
**10** V
